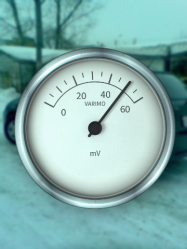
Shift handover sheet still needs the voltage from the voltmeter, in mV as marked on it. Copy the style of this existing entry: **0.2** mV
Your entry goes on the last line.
**50** mV
